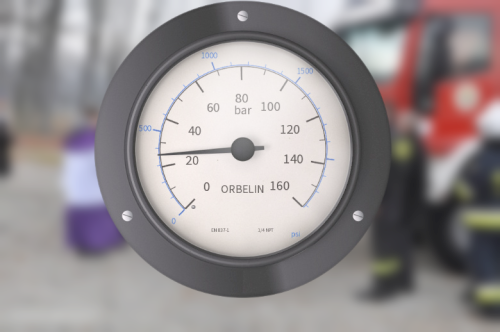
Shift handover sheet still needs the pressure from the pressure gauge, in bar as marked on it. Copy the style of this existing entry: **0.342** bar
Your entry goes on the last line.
**25** bar
